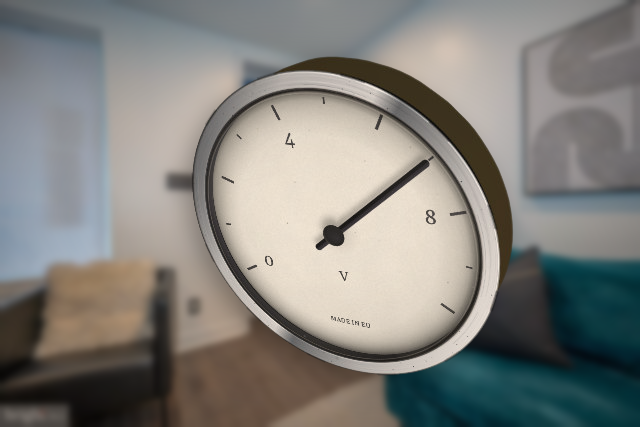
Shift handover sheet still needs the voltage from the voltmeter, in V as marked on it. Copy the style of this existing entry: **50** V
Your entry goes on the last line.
**7** V
